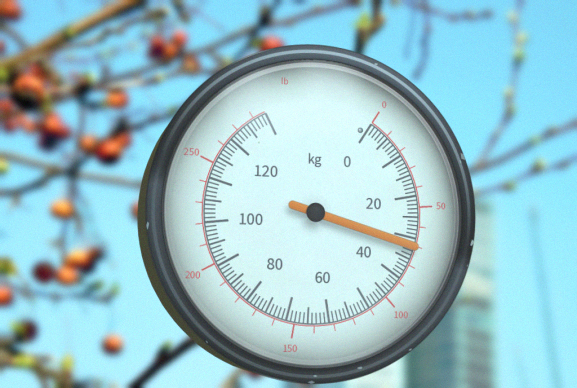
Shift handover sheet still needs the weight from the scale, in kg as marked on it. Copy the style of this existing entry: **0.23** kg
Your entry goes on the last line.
**32** kg
